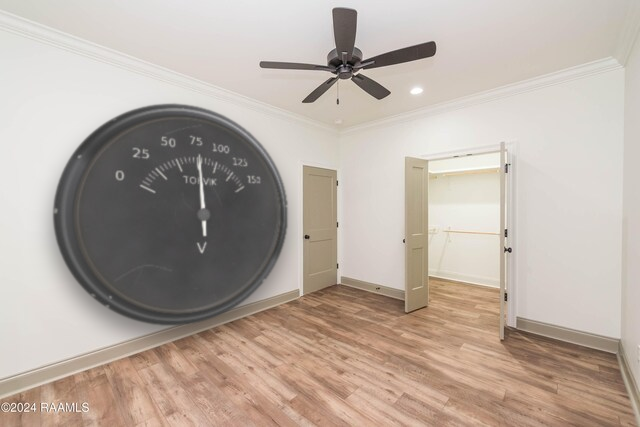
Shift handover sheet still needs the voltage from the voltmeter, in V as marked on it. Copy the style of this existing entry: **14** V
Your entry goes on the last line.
**75** V
